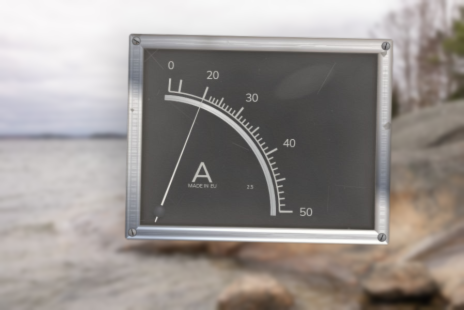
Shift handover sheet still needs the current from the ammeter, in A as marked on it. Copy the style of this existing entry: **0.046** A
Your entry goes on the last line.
**20** A
